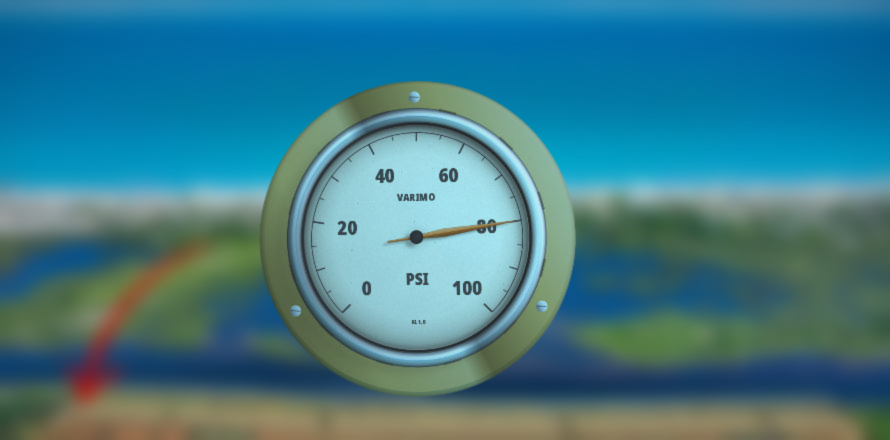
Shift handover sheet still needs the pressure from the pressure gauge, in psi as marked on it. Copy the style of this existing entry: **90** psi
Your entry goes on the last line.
**80** psi
